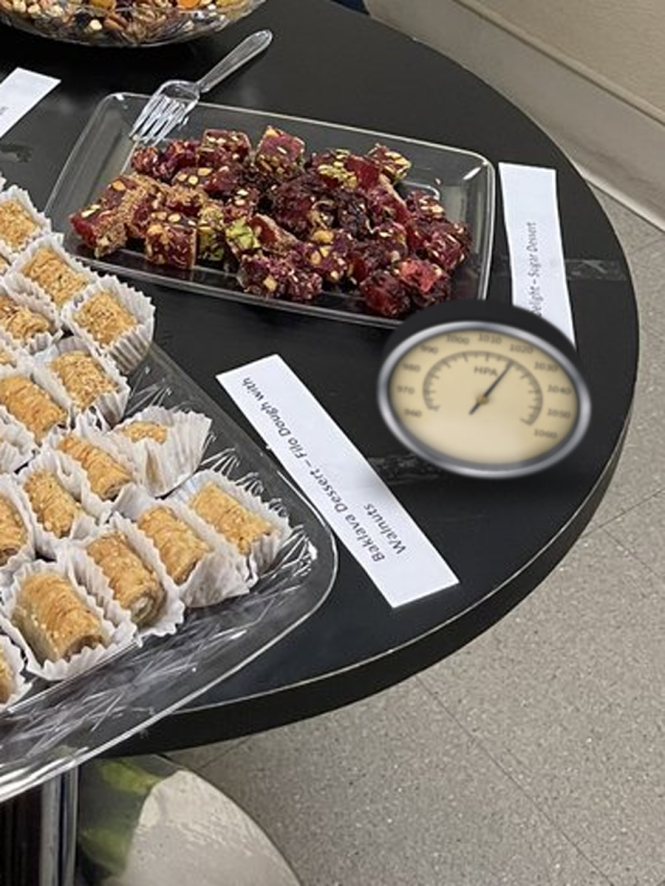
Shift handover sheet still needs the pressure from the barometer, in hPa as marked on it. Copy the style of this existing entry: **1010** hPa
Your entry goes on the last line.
**1020** hPa
